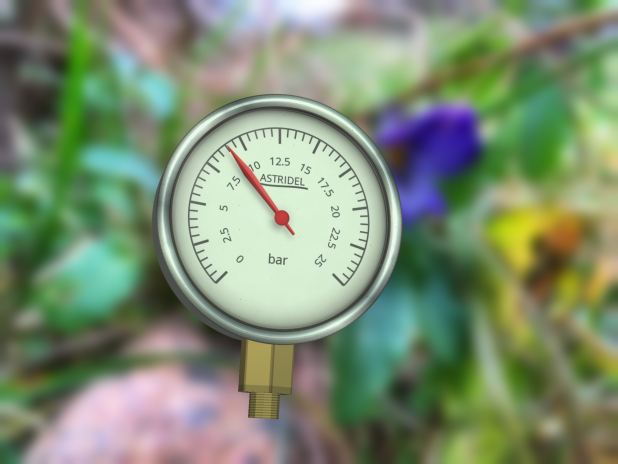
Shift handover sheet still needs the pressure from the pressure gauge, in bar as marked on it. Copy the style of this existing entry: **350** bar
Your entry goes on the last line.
**9** bar
